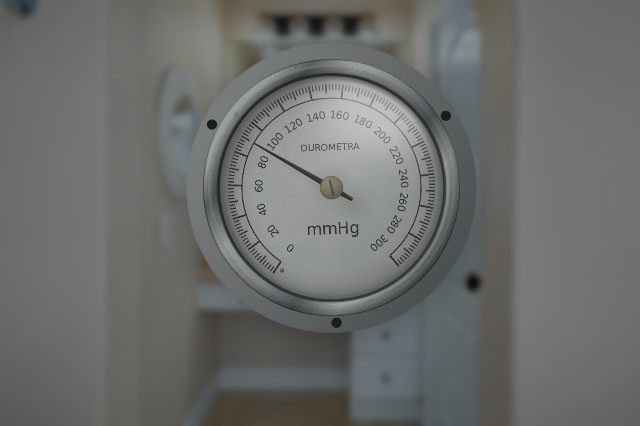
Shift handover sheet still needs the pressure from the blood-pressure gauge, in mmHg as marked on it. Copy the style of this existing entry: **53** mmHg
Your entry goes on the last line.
**90** mmHg
